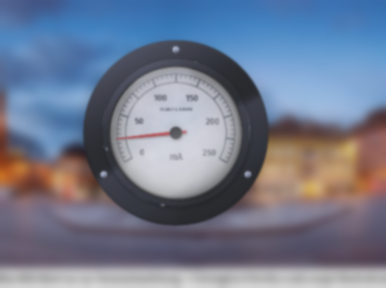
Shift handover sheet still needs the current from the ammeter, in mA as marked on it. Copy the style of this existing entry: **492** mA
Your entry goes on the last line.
**25** mA
